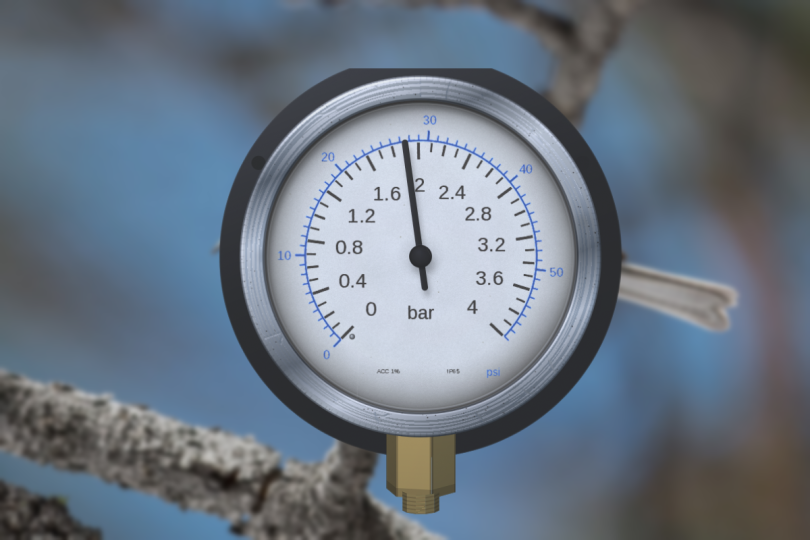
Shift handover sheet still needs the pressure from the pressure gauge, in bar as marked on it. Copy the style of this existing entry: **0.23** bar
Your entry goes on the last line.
**1.9** bar
